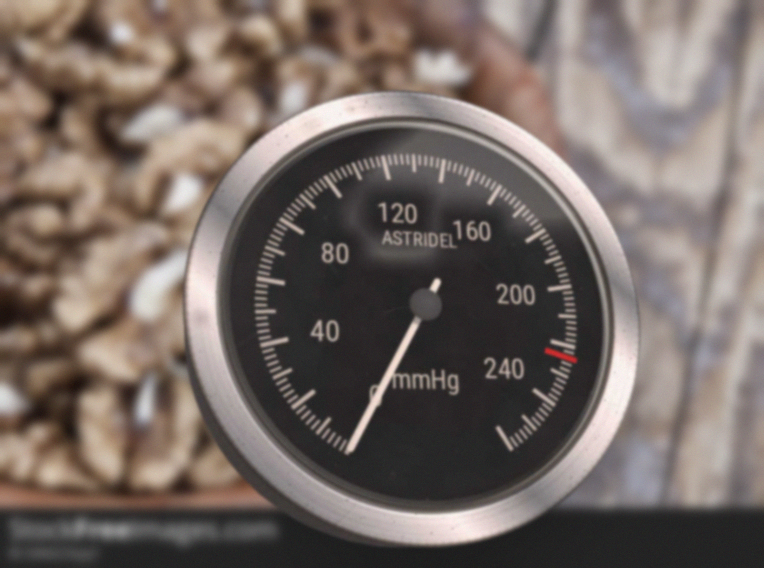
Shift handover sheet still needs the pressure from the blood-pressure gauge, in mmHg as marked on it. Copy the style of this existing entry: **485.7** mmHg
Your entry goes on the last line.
**0** mmHg
